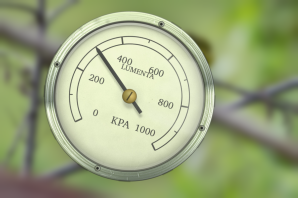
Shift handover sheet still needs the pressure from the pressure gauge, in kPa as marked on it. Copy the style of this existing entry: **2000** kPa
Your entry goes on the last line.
**300** kPa
